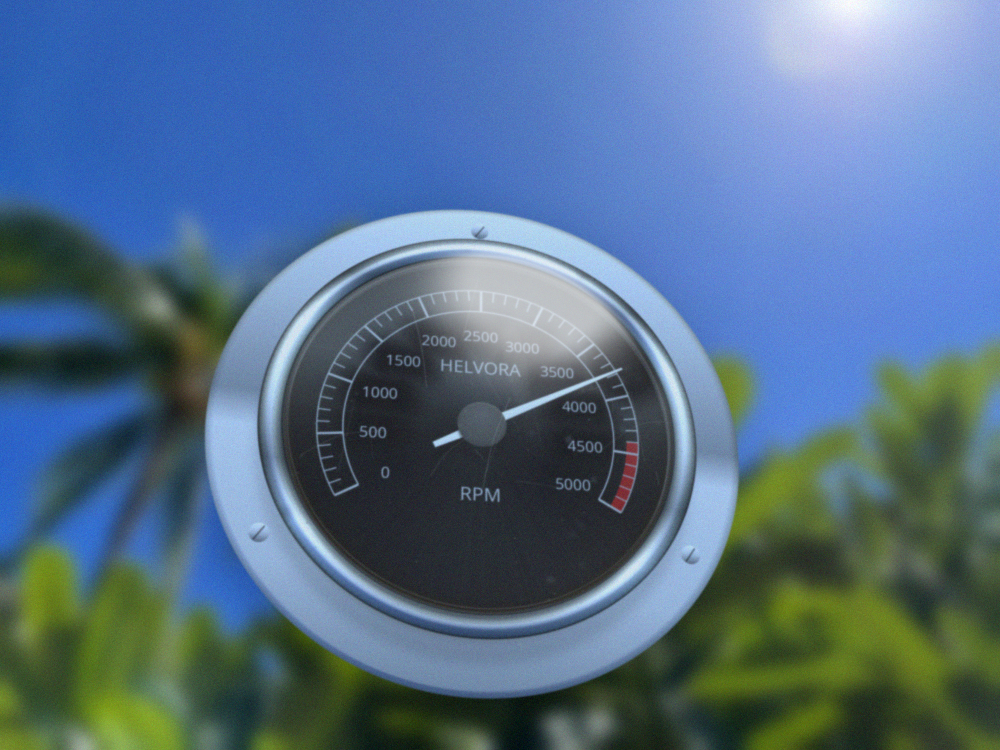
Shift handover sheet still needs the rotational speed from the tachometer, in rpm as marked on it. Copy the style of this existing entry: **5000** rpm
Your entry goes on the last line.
**3800** rpm
